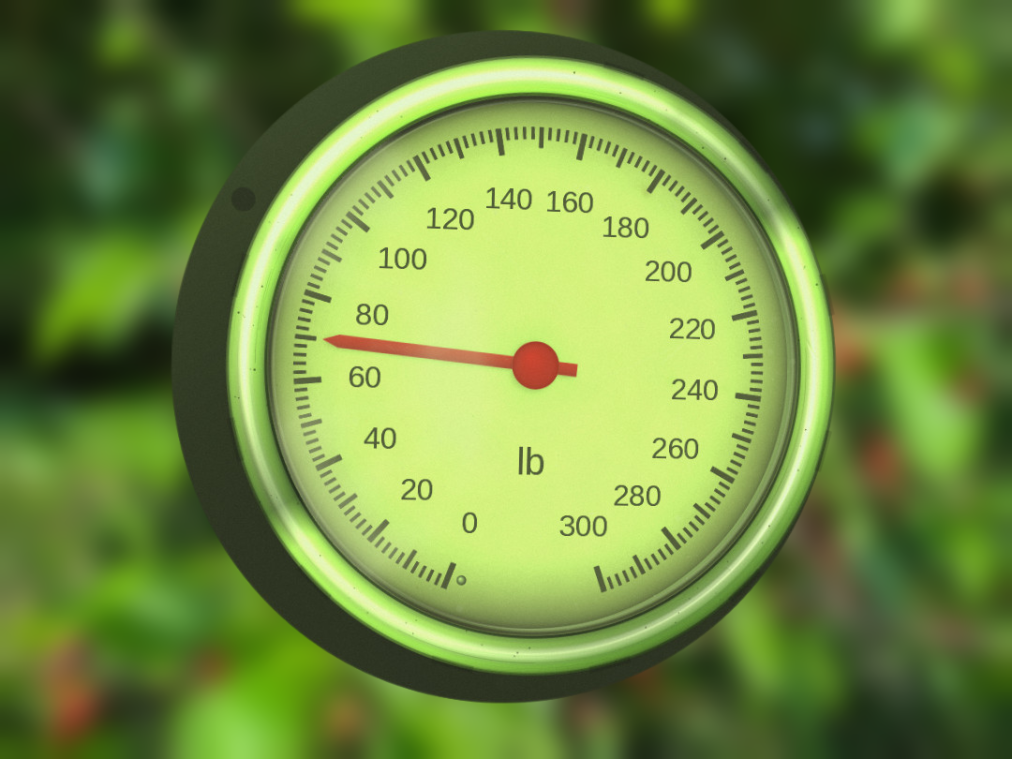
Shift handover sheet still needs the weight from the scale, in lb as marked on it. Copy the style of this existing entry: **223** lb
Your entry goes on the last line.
**70** lb
